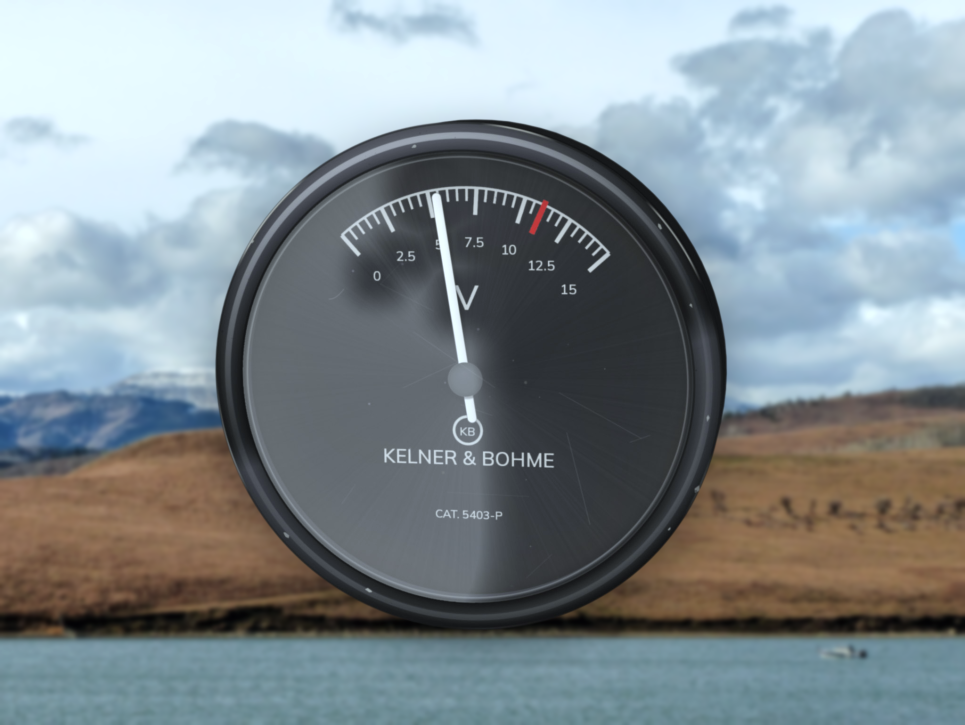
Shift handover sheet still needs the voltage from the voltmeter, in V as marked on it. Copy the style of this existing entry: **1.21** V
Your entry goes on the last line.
**5.5** V
